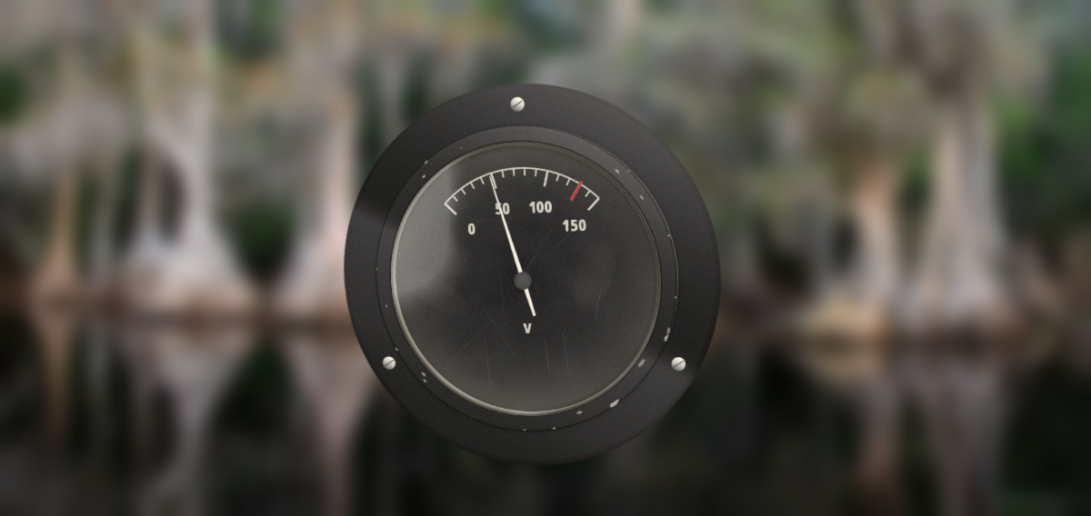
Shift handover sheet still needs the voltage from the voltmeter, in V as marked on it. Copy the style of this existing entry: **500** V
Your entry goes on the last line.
**50** V
